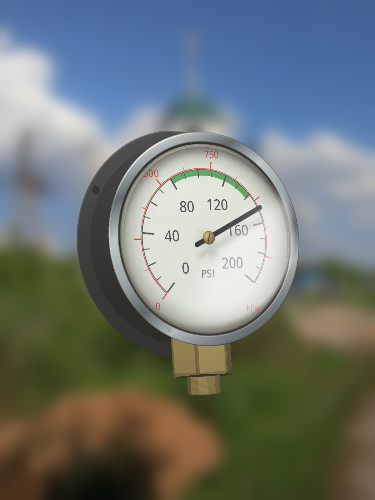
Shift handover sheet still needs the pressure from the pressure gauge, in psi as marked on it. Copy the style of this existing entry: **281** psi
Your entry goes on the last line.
**150** psi
